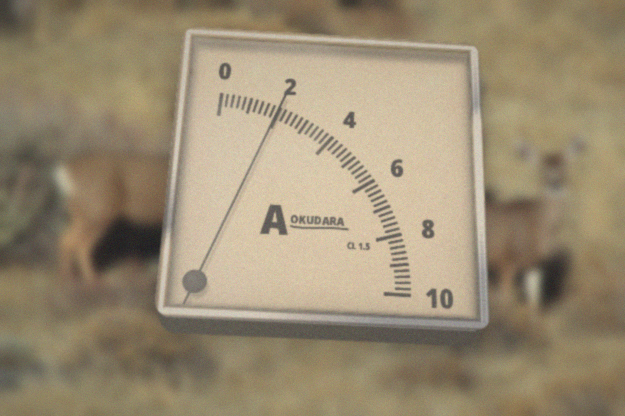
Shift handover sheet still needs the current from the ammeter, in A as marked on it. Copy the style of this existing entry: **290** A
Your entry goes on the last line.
**2** A
